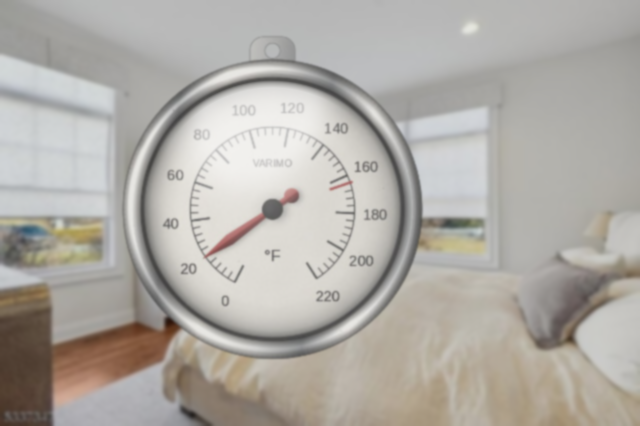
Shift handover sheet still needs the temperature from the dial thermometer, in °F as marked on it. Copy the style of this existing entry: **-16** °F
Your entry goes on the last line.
**20** °F
